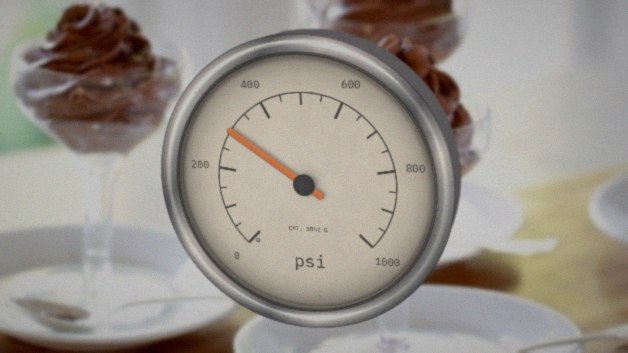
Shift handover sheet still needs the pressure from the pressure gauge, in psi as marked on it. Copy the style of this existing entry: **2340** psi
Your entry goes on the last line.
**300** psi
